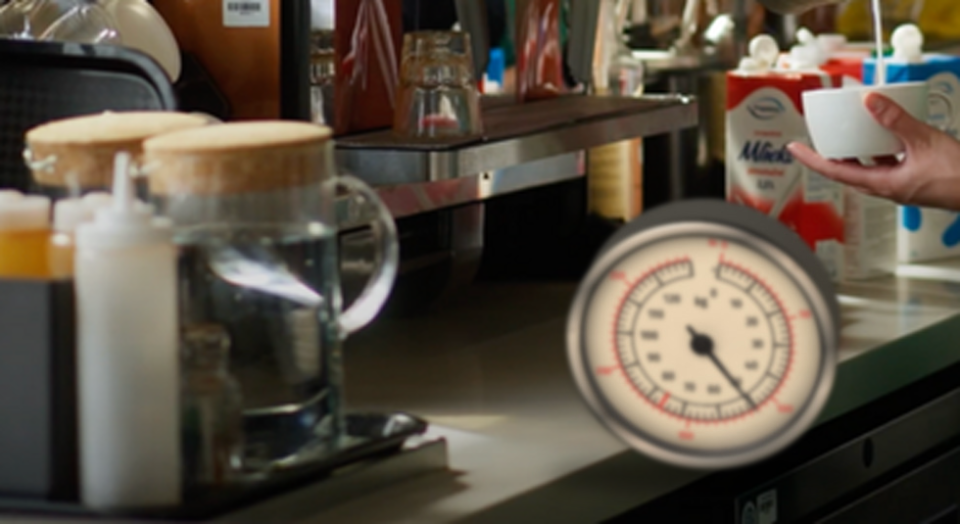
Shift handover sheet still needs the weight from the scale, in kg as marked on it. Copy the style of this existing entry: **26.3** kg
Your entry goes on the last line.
**50** kg
